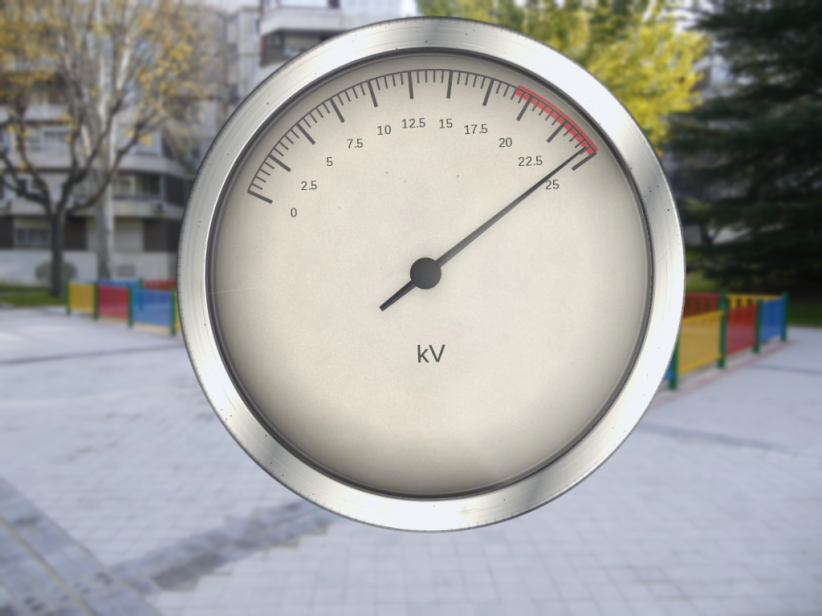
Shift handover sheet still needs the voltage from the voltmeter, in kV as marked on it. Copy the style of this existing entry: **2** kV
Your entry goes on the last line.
**24.5** kV
